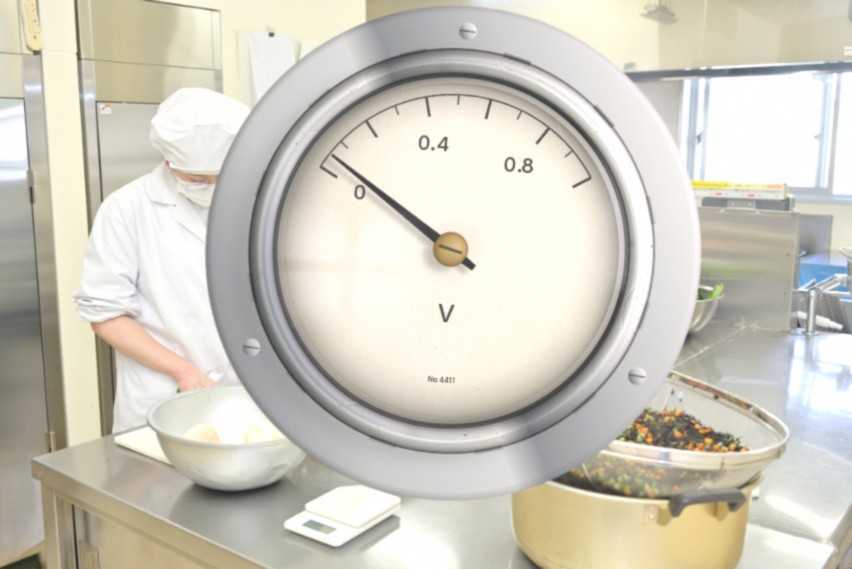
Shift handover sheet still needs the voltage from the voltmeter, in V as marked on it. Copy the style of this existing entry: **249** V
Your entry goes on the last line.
**0.05** V
